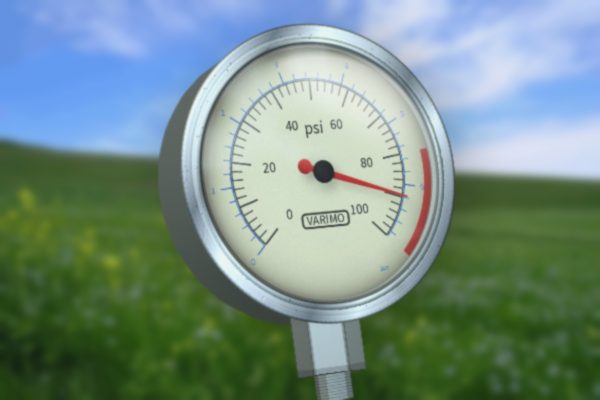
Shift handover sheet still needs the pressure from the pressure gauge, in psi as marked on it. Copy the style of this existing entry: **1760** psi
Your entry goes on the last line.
**90** psi
